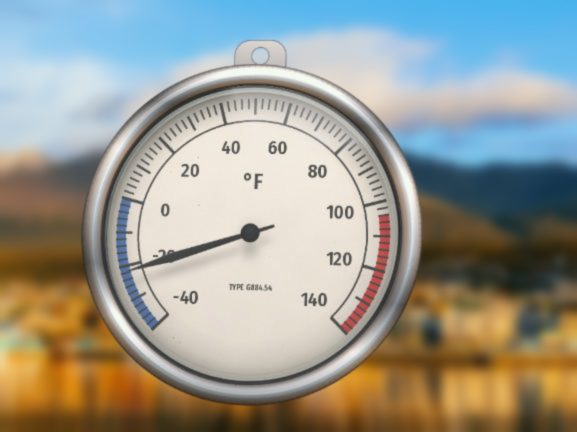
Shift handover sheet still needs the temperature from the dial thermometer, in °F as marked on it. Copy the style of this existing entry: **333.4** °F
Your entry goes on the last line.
**-22** °F
